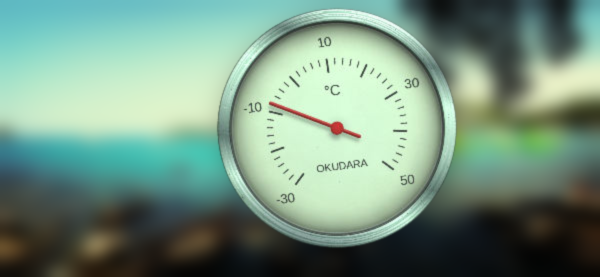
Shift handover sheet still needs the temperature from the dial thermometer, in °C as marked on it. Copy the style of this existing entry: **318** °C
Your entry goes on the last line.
**-8** °C
